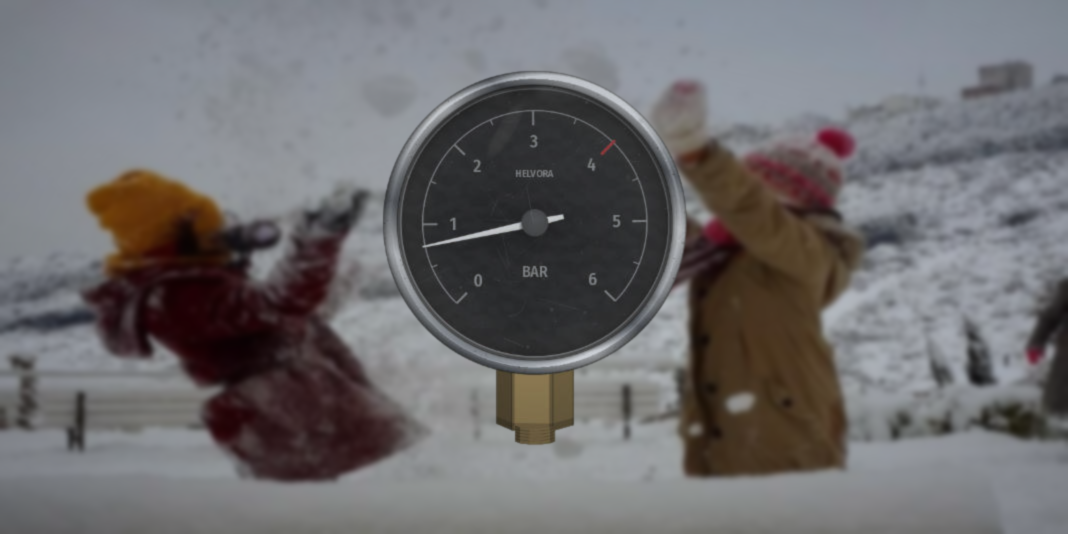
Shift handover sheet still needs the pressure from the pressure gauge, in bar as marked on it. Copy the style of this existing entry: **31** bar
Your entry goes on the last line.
**0.75** bar
